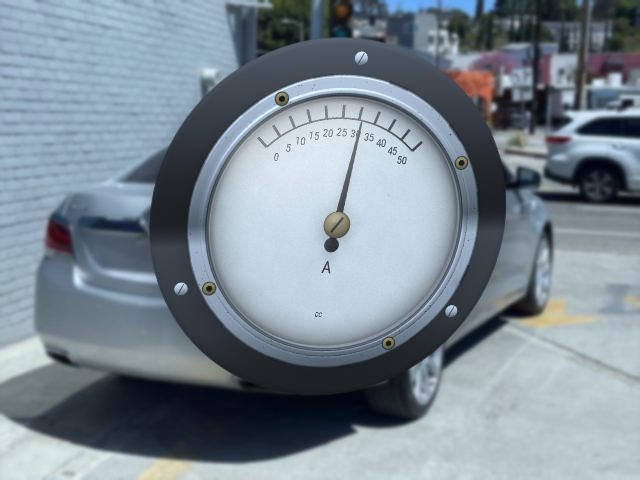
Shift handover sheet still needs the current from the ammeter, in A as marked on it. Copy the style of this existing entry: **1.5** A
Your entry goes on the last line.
**30** A
